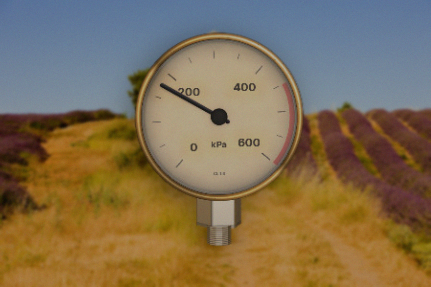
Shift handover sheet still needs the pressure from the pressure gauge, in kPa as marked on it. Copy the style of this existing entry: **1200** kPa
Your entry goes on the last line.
**175** kPa
